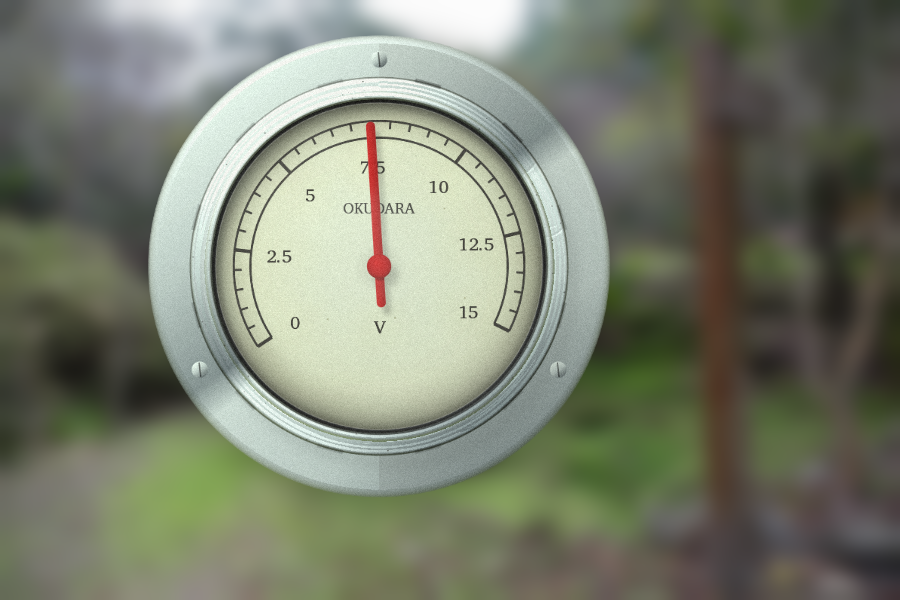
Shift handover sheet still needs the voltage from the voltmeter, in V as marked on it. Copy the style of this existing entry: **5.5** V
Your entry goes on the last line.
**7.5** V
